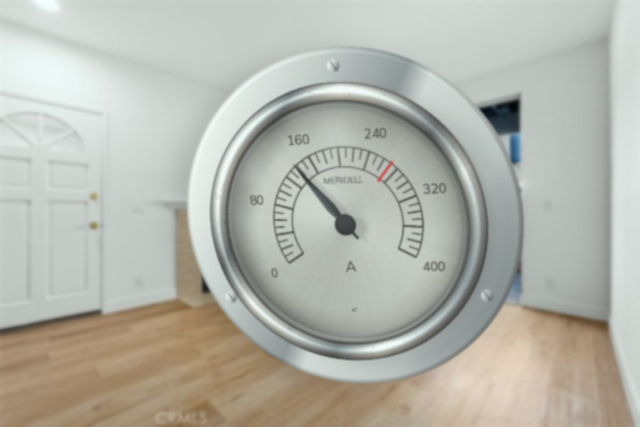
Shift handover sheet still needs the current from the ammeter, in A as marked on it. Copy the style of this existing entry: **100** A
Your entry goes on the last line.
**140** A
